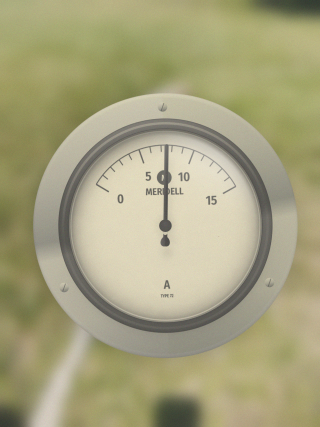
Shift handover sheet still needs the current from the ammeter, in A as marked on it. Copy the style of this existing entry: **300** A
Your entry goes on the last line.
**7.5** A
